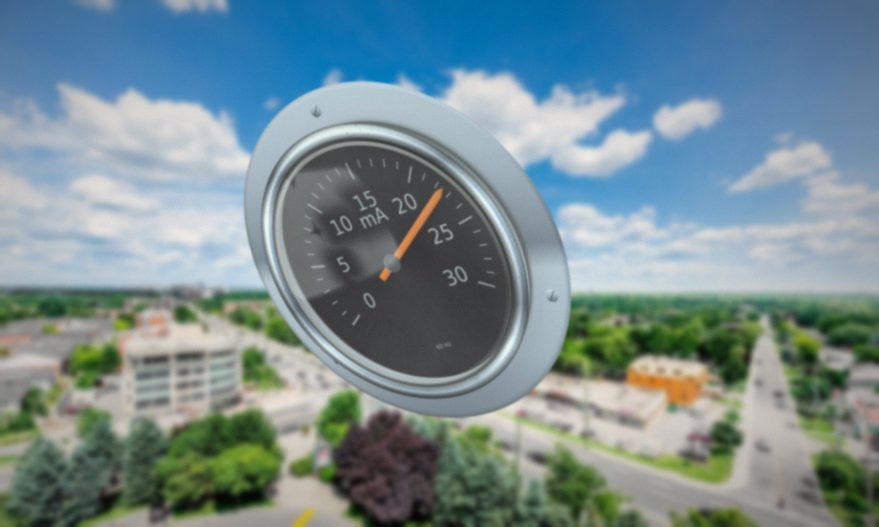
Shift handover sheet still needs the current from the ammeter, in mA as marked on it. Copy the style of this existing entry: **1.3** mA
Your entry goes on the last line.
**22.5** mA
